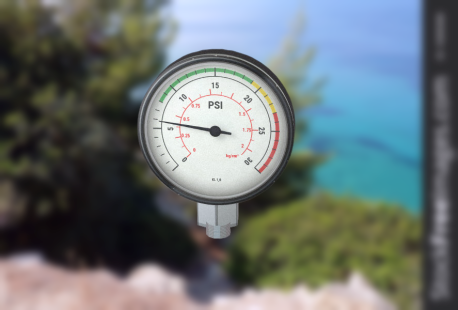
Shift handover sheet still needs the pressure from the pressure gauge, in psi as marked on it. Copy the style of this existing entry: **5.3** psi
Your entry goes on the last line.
**6** psi
